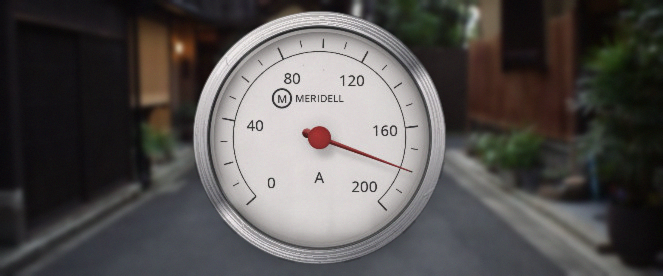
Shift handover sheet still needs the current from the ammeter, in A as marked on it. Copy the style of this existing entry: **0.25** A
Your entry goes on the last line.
**180** A
